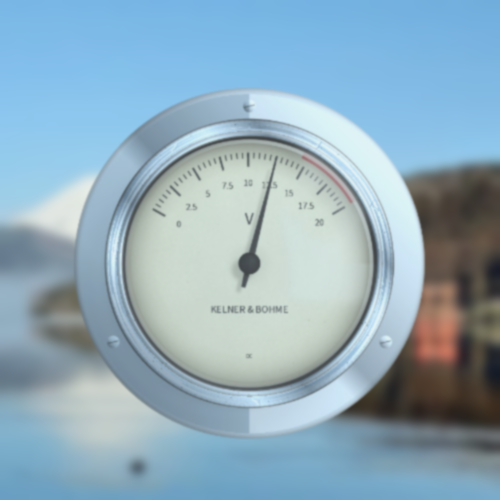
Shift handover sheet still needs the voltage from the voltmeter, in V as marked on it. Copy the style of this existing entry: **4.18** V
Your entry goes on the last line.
**12.5** V
